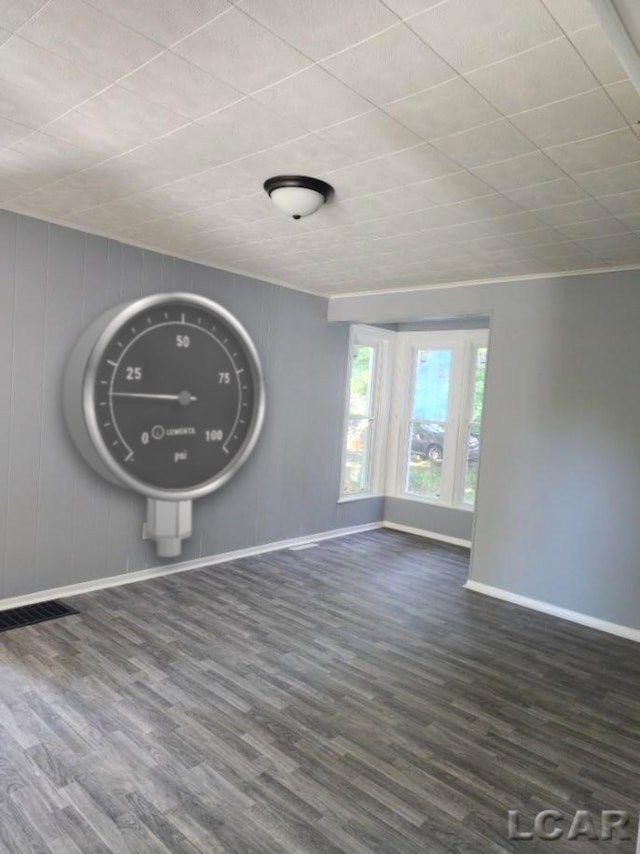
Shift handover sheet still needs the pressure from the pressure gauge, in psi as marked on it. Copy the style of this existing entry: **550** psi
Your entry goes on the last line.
**17.5** psi
